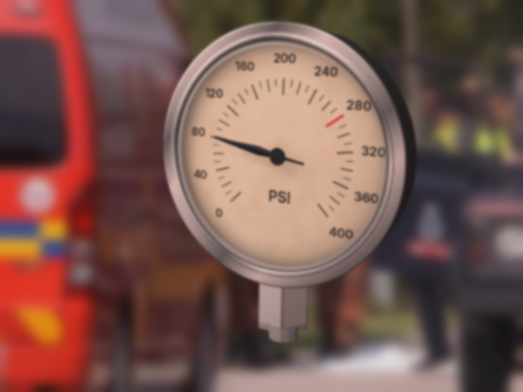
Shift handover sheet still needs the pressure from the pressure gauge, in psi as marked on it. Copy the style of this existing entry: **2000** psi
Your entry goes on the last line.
**80** psi
